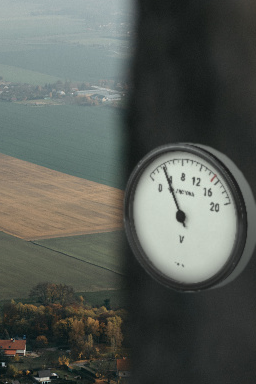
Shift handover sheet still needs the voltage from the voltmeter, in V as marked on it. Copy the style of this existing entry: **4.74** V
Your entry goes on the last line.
**4** V
